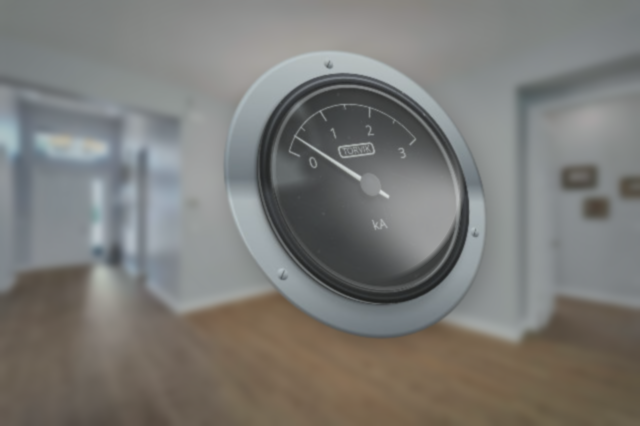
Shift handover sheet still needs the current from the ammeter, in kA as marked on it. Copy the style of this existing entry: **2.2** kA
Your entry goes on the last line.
**0.25** kA
